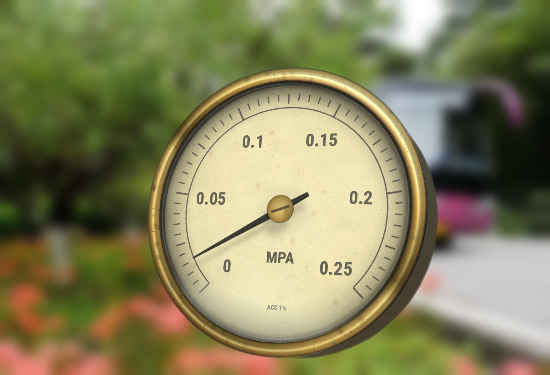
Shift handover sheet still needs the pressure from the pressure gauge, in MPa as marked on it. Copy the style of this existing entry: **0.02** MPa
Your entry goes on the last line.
**0.015** MPa
